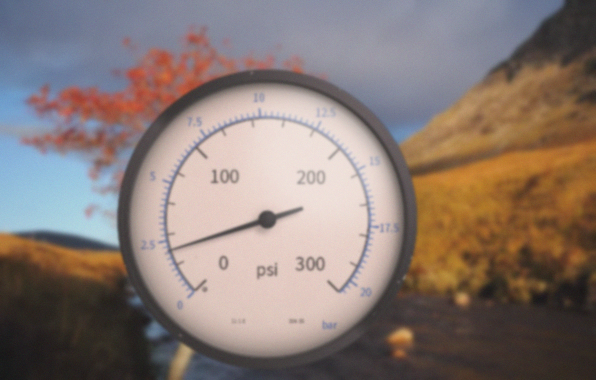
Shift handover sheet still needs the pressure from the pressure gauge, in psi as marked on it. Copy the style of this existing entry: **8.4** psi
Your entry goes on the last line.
**30** psi
